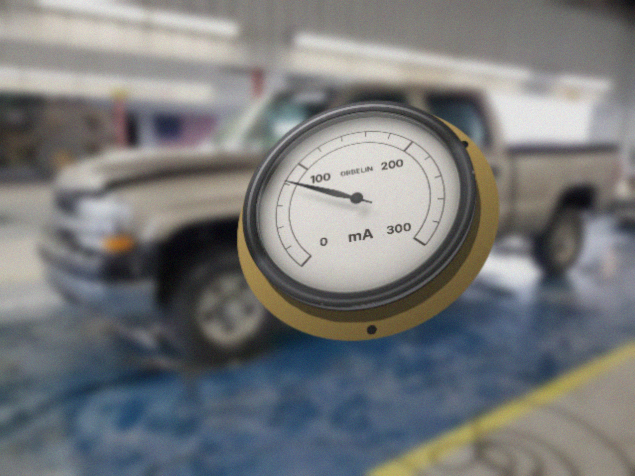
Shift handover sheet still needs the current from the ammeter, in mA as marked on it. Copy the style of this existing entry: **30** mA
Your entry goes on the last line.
**80** mA
